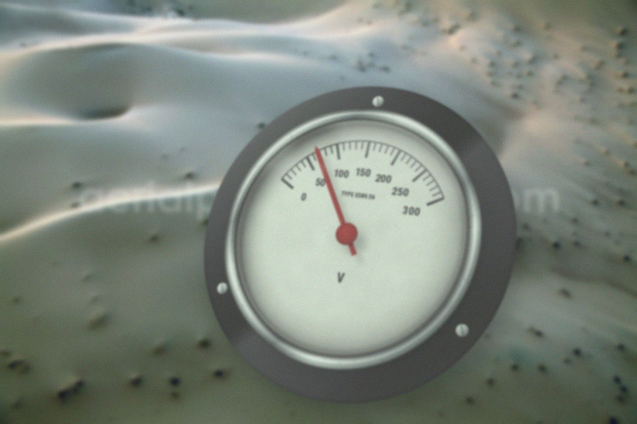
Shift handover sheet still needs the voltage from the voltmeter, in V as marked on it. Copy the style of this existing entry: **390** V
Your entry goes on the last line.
**70** V
